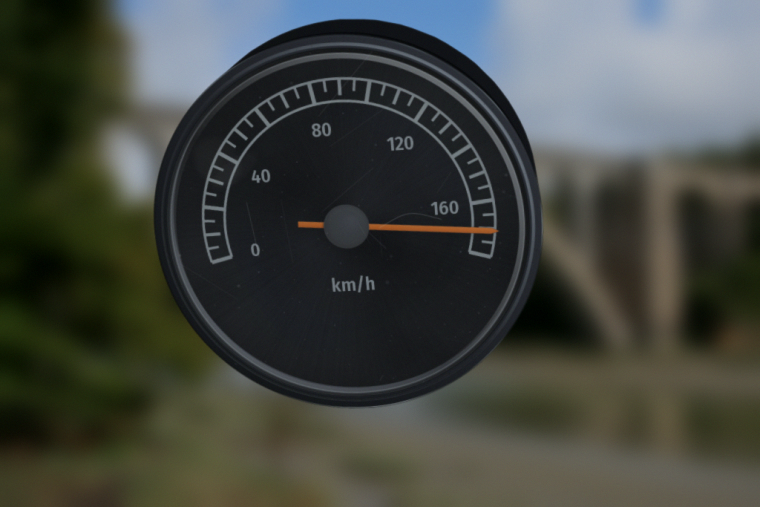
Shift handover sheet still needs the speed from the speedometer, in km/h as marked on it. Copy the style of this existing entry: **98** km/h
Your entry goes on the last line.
**170** km/h
